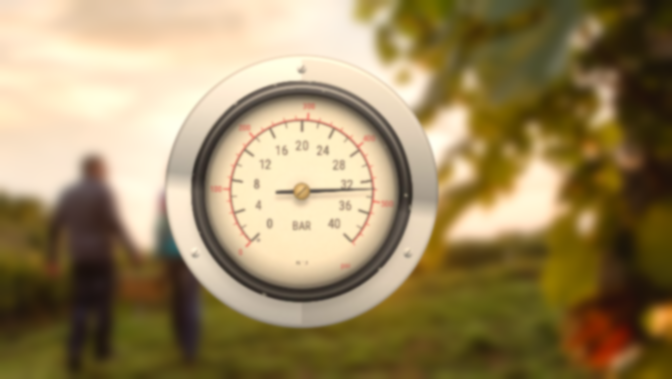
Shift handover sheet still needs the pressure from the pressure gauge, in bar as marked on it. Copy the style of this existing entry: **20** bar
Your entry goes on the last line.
**33** bar
